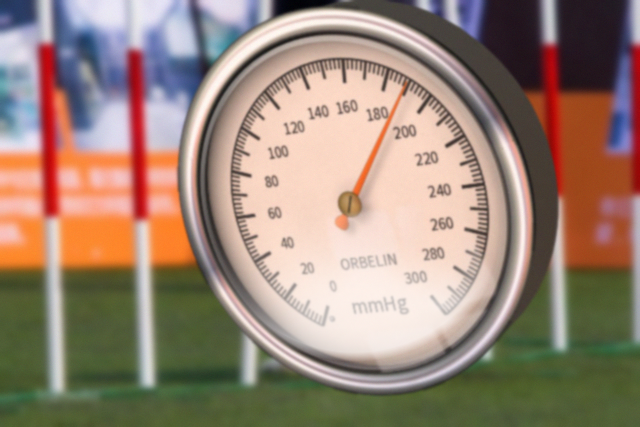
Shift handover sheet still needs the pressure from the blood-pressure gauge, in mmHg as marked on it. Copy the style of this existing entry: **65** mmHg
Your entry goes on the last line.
**190** mmHg
